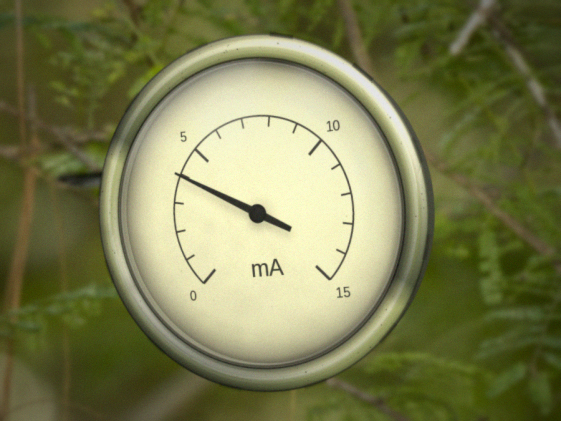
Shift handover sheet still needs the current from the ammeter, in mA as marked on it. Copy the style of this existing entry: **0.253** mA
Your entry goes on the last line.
**4** mA
